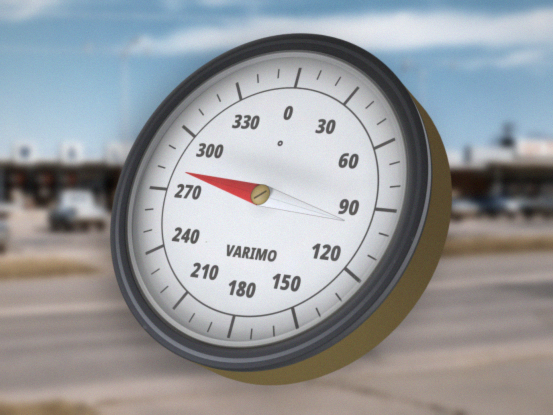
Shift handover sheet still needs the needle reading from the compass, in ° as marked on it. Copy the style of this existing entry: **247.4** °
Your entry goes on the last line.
**280** °
